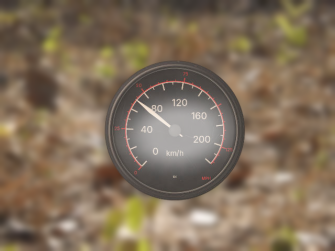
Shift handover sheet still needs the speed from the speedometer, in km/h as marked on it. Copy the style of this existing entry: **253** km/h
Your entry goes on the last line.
**70** km/h
